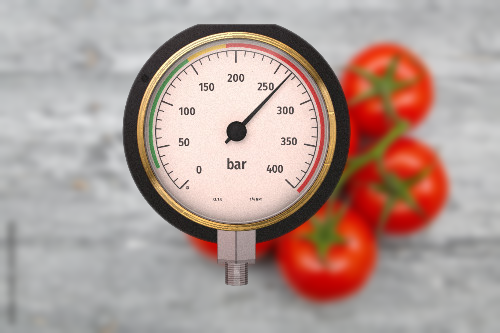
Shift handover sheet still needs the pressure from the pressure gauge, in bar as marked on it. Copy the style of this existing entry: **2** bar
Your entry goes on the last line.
**265** bar
